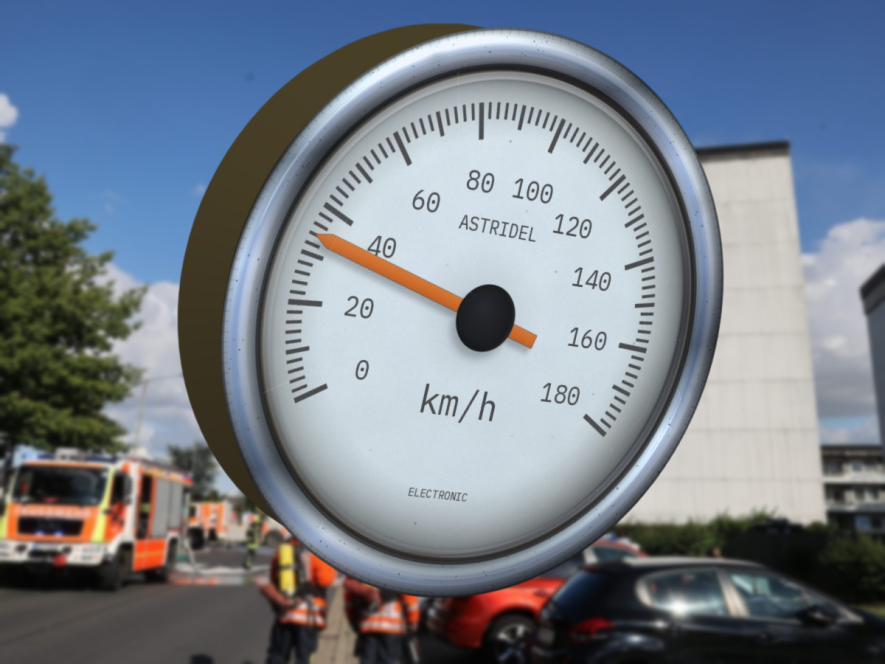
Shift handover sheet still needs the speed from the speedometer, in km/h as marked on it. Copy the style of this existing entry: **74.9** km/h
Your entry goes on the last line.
**34** km/h
